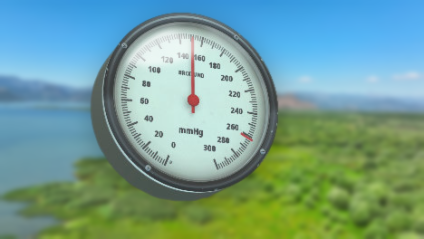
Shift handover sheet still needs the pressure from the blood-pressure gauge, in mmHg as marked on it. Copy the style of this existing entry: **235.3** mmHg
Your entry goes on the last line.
**150** mmHg
